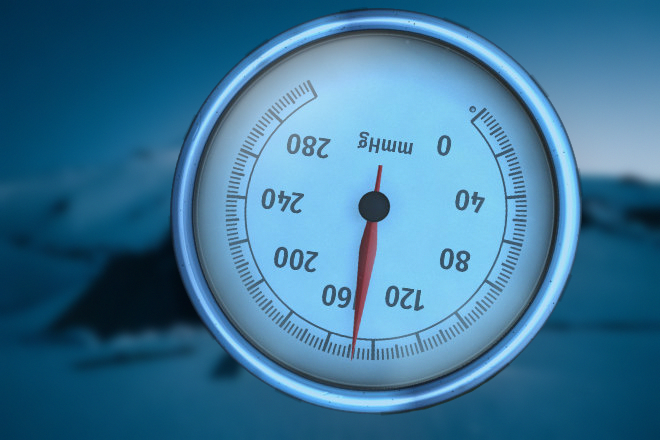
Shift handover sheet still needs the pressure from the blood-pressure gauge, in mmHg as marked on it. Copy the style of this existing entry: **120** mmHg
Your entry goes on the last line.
**148** mmHg
